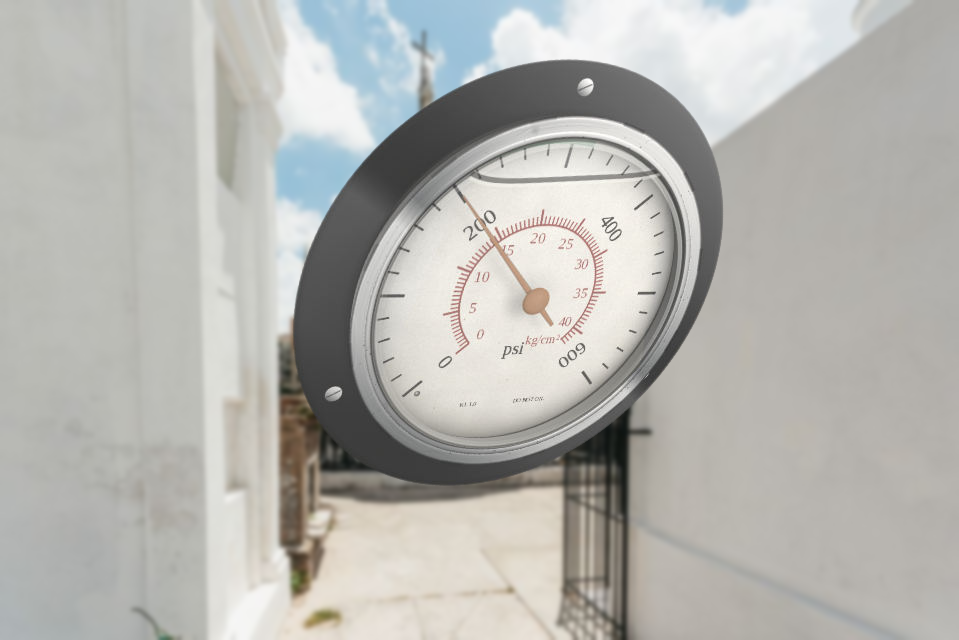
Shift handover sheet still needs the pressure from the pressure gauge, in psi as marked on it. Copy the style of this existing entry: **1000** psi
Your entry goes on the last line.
**200** psi
